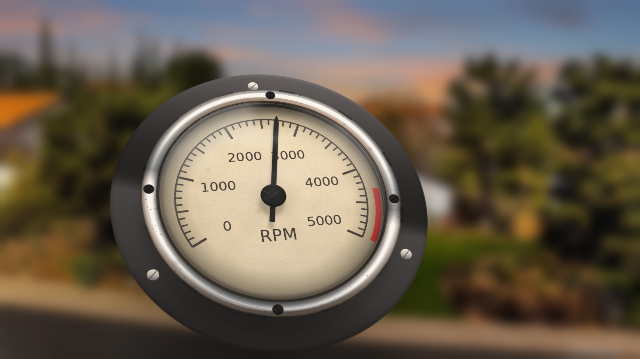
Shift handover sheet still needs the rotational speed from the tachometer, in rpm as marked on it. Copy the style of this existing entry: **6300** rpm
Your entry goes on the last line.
**2700** rpm
